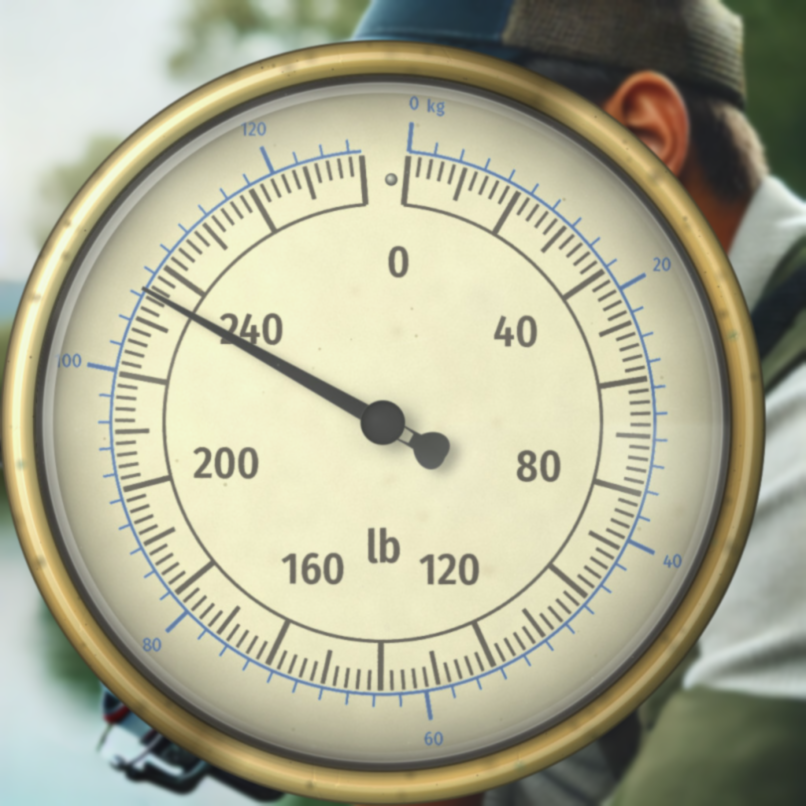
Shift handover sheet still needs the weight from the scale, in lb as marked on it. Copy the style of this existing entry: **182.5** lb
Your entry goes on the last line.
**235** lb
